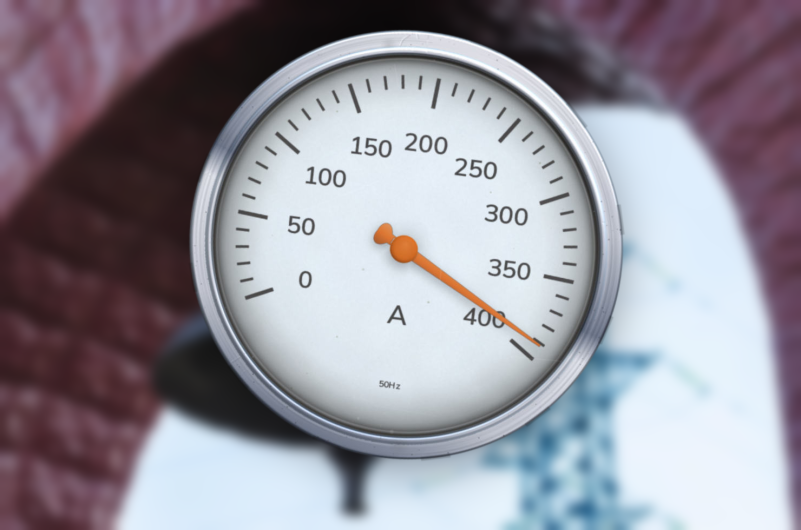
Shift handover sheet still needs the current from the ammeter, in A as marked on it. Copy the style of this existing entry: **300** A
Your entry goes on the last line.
**390** A
